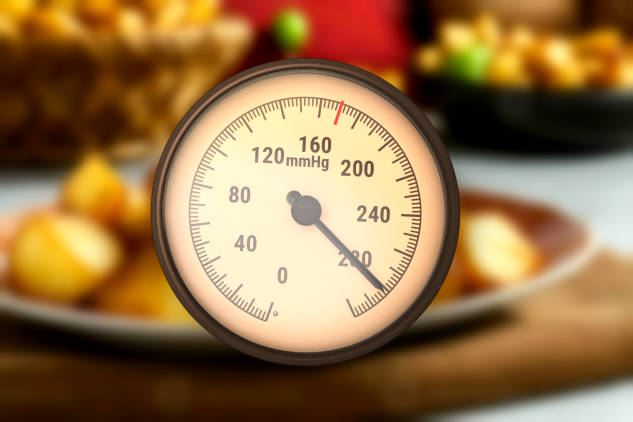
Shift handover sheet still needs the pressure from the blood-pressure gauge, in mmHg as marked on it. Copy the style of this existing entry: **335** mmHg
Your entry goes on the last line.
**282** mmHg
